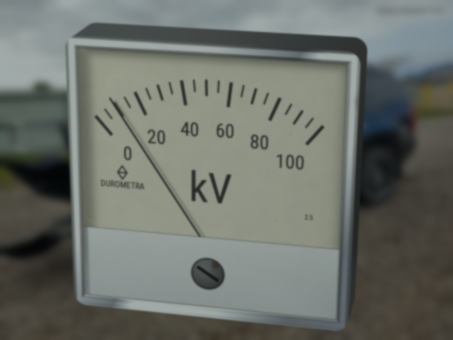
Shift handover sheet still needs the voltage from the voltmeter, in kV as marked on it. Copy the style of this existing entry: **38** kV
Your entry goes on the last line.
**10** kV
